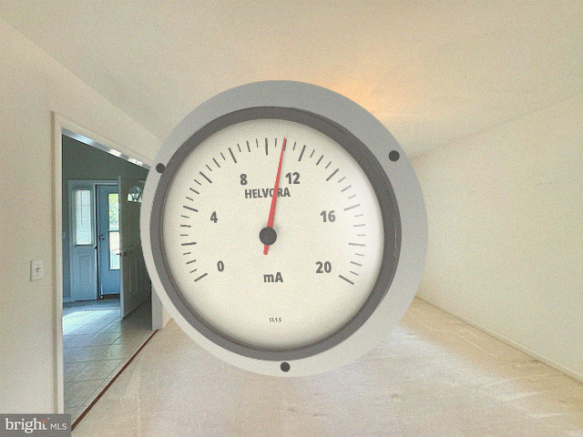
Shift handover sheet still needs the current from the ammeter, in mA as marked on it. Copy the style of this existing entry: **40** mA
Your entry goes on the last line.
**11** mA
